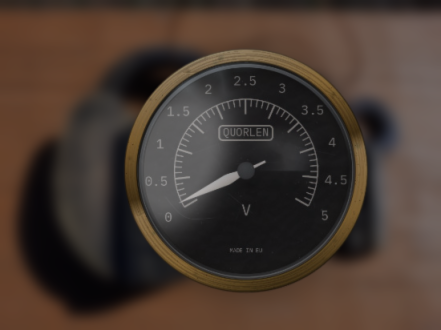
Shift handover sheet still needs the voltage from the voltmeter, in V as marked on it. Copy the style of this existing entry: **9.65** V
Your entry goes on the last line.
**0.1** V
